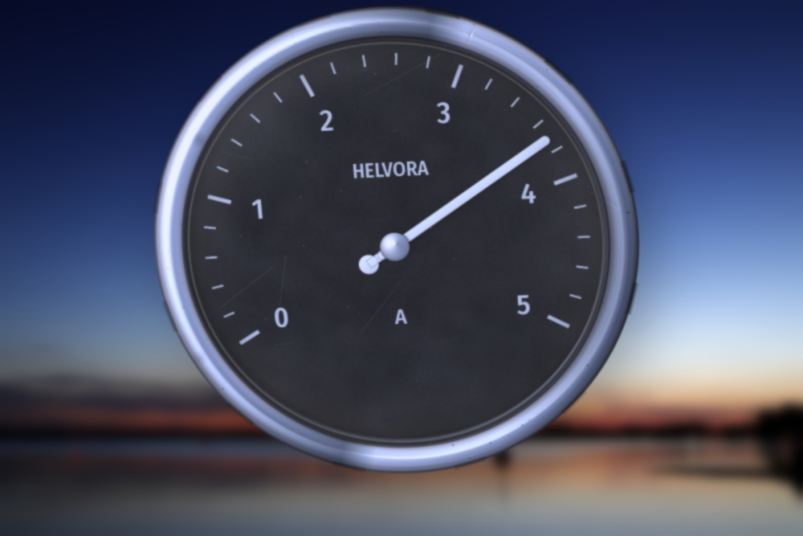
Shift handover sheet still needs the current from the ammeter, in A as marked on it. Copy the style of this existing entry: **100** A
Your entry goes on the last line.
**3.7** A
